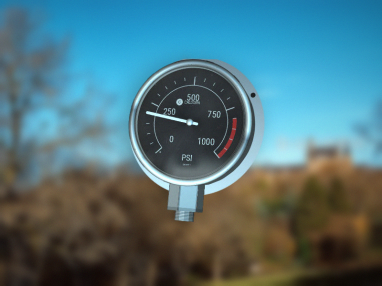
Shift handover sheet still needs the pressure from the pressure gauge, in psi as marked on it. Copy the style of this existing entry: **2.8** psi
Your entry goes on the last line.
**200** psi
